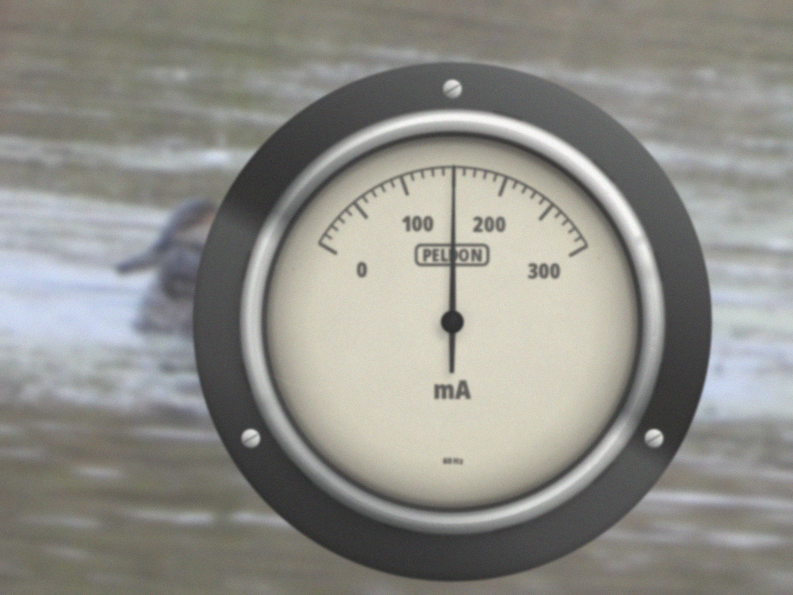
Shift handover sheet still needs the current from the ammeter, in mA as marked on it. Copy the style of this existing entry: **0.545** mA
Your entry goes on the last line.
**150** mA
